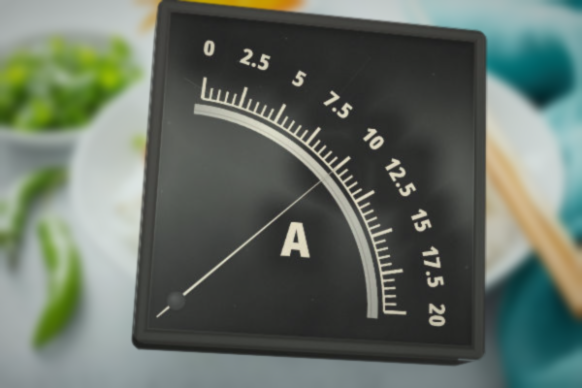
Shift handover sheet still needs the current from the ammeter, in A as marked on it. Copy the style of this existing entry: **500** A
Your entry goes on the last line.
**10** A
